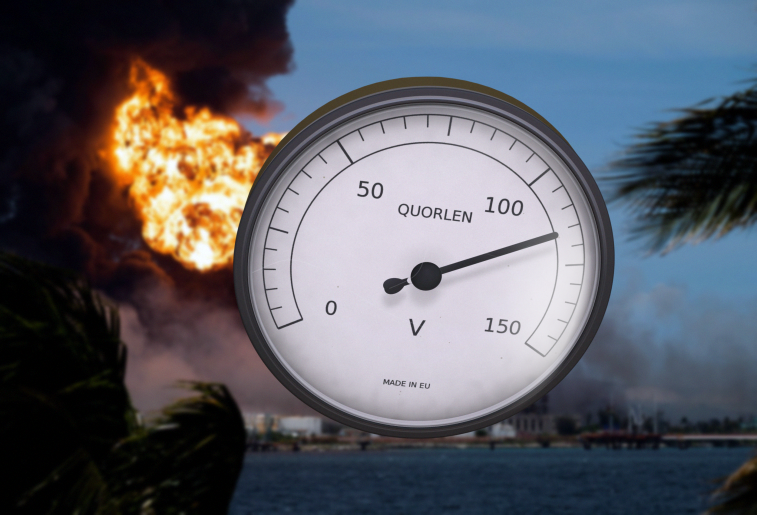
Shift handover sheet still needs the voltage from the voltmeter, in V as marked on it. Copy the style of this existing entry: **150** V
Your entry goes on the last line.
**115** V
